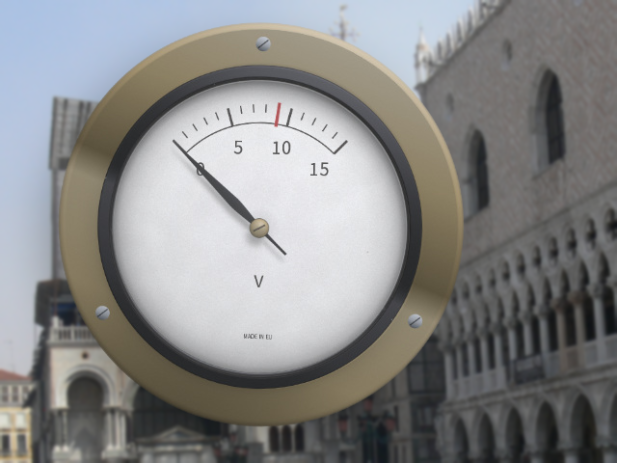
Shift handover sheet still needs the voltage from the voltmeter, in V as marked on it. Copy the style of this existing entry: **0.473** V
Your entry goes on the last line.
**0** V
